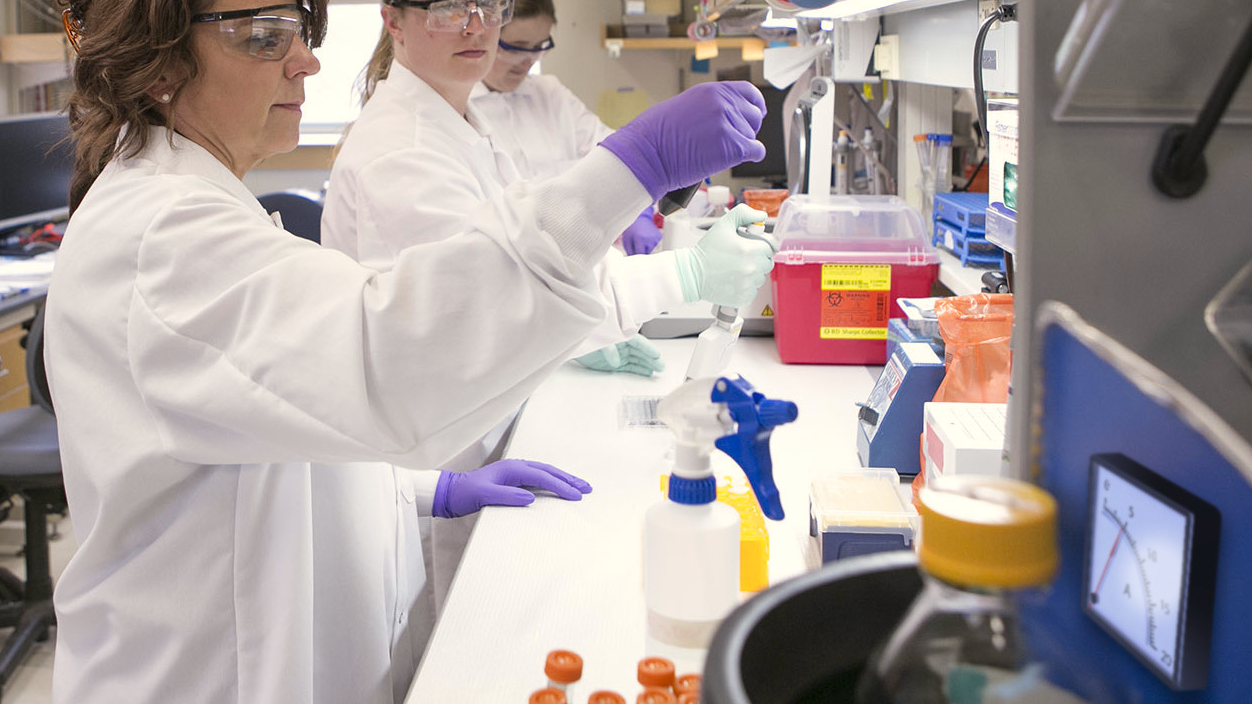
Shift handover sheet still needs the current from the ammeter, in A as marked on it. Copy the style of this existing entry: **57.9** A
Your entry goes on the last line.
**5** A
